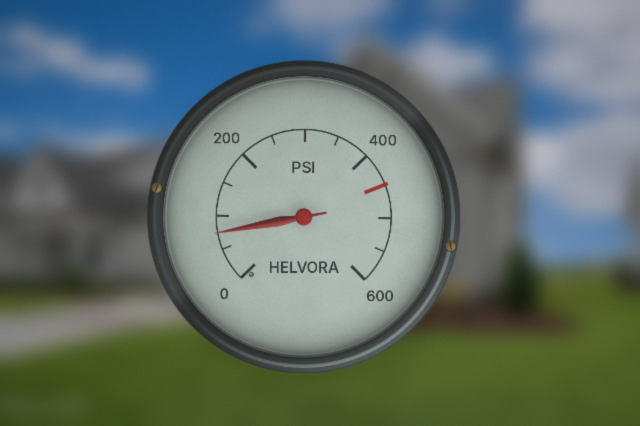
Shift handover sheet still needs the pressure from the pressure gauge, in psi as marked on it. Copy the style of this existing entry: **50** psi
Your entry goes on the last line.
**75** psi
